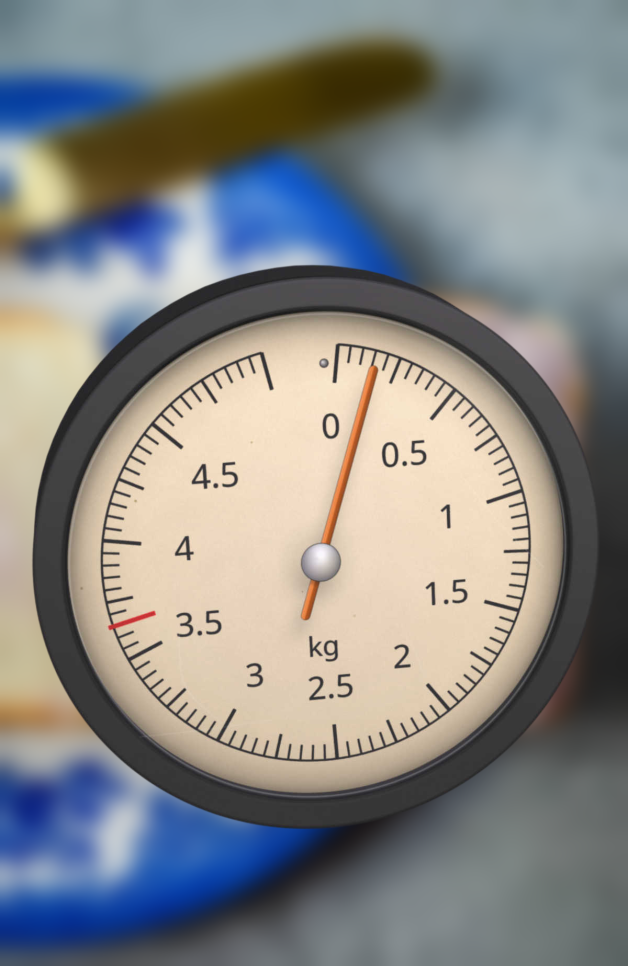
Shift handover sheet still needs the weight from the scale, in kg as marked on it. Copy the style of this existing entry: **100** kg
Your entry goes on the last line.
**0.15** kg
